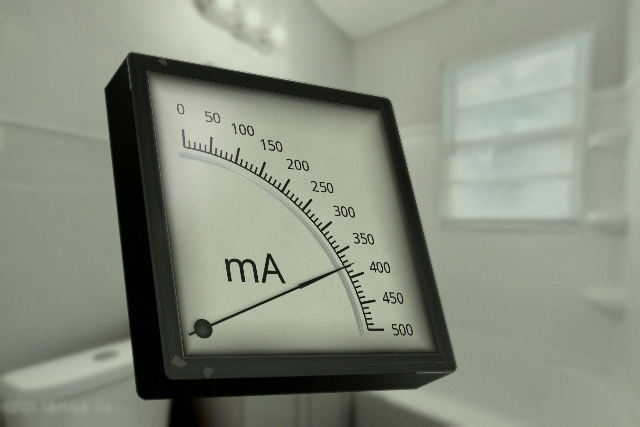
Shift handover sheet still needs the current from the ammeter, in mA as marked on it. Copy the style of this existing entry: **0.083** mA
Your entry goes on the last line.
**380** mA
